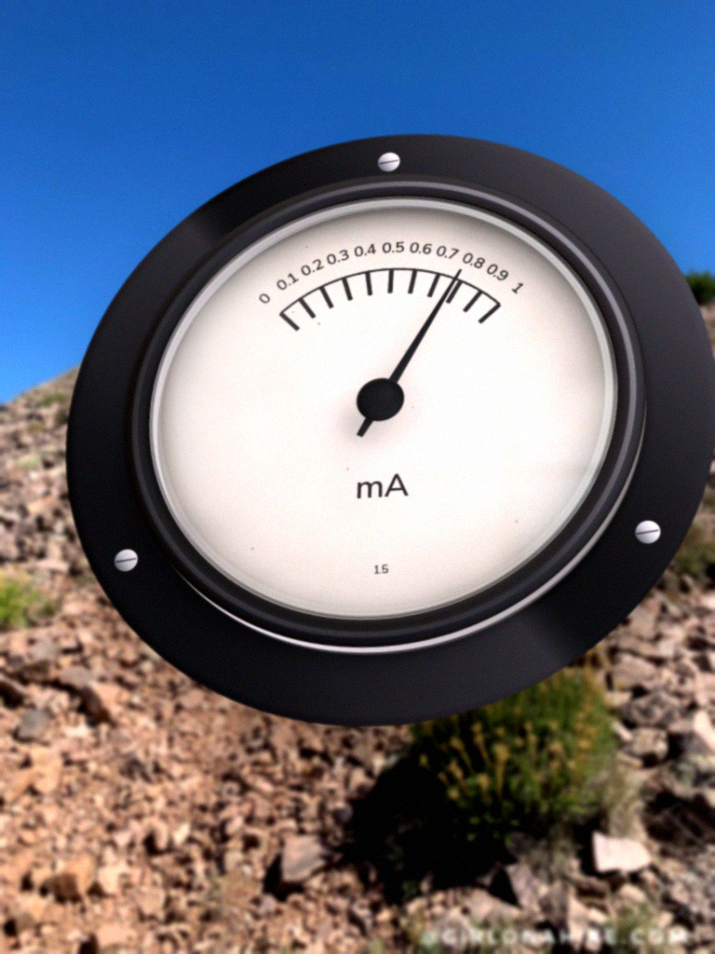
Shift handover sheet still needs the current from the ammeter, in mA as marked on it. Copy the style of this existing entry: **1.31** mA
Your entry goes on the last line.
**0.8** mA
